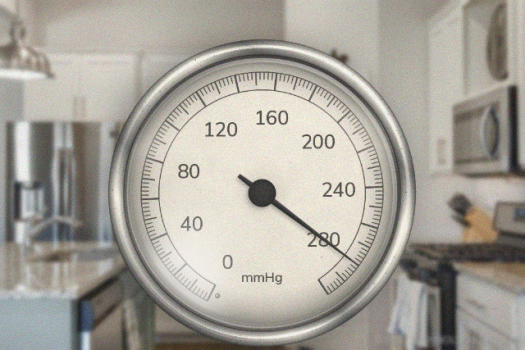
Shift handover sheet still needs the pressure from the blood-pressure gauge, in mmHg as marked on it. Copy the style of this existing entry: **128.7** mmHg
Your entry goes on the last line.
**280** mmHg
